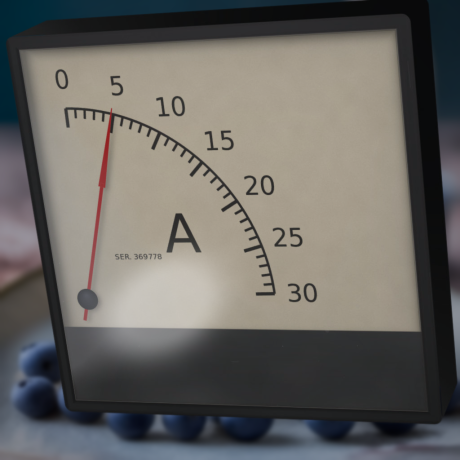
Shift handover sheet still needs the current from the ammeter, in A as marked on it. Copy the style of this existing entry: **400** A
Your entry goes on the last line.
**5** A
